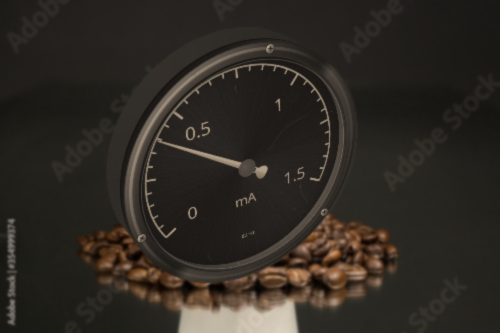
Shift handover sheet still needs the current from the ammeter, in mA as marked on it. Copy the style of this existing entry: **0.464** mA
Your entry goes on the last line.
**0.4** mA
